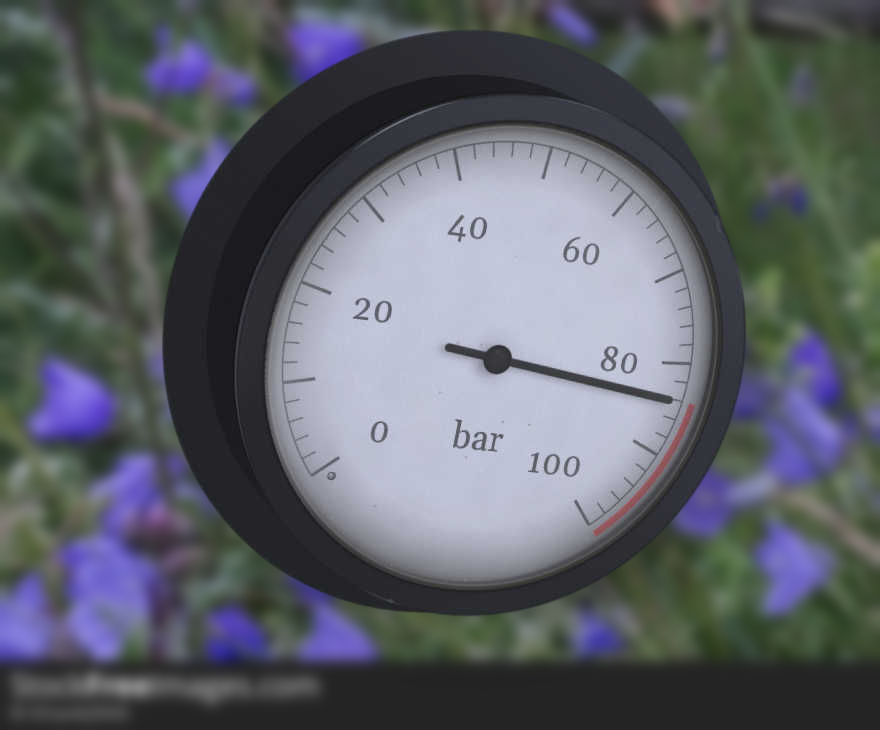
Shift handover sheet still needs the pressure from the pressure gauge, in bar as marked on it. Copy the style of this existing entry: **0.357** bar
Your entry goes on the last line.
**84** bar
